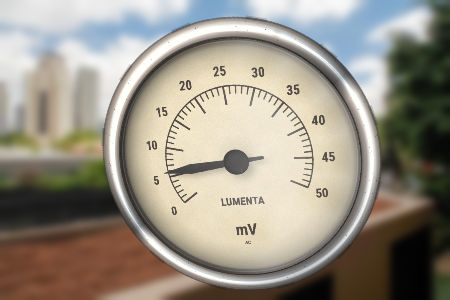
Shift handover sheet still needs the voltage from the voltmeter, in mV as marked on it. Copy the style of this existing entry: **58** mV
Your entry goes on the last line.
**6** mV
